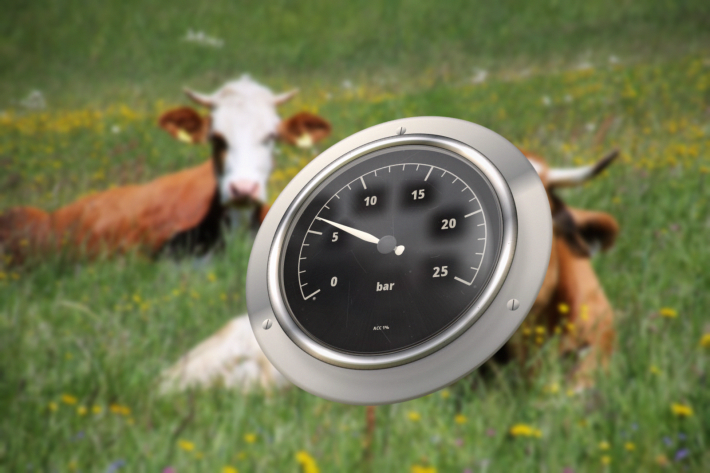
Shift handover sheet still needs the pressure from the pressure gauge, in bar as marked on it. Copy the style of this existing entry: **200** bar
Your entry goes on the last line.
**6** bar
